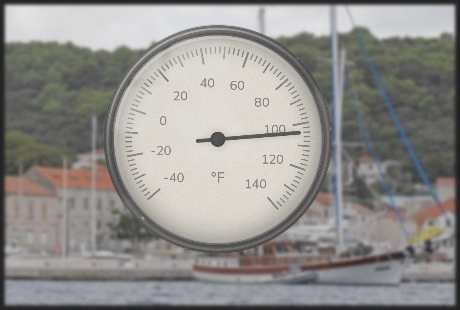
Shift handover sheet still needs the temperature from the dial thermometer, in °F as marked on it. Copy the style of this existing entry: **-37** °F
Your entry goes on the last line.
**104** °F
